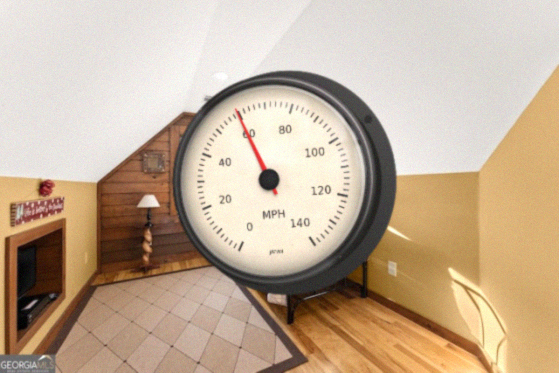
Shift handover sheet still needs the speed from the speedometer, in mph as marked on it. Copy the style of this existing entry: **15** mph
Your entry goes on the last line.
**60** mph
